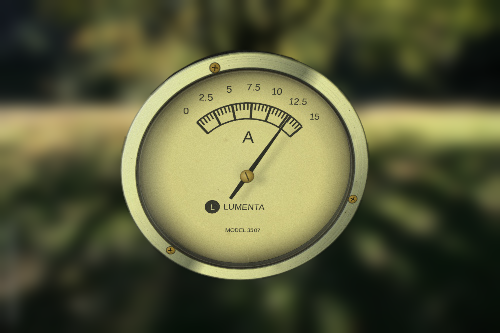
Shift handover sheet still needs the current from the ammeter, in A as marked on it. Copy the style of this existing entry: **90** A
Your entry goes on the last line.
**12.5** A
